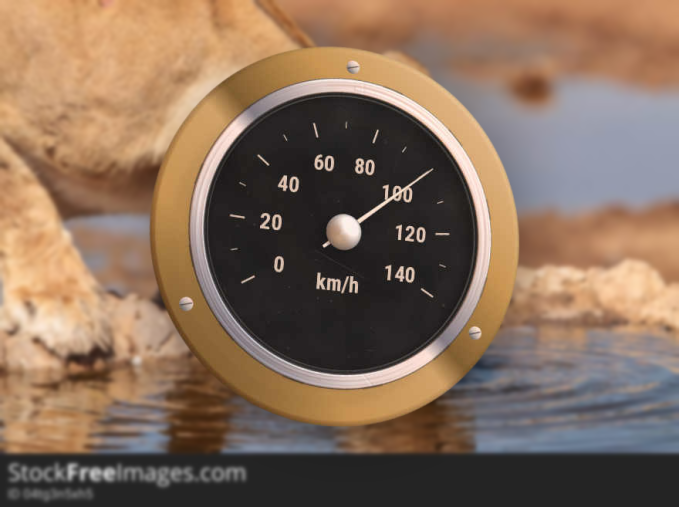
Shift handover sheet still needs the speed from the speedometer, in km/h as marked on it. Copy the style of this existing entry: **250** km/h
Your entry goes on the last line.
**100** km/h
